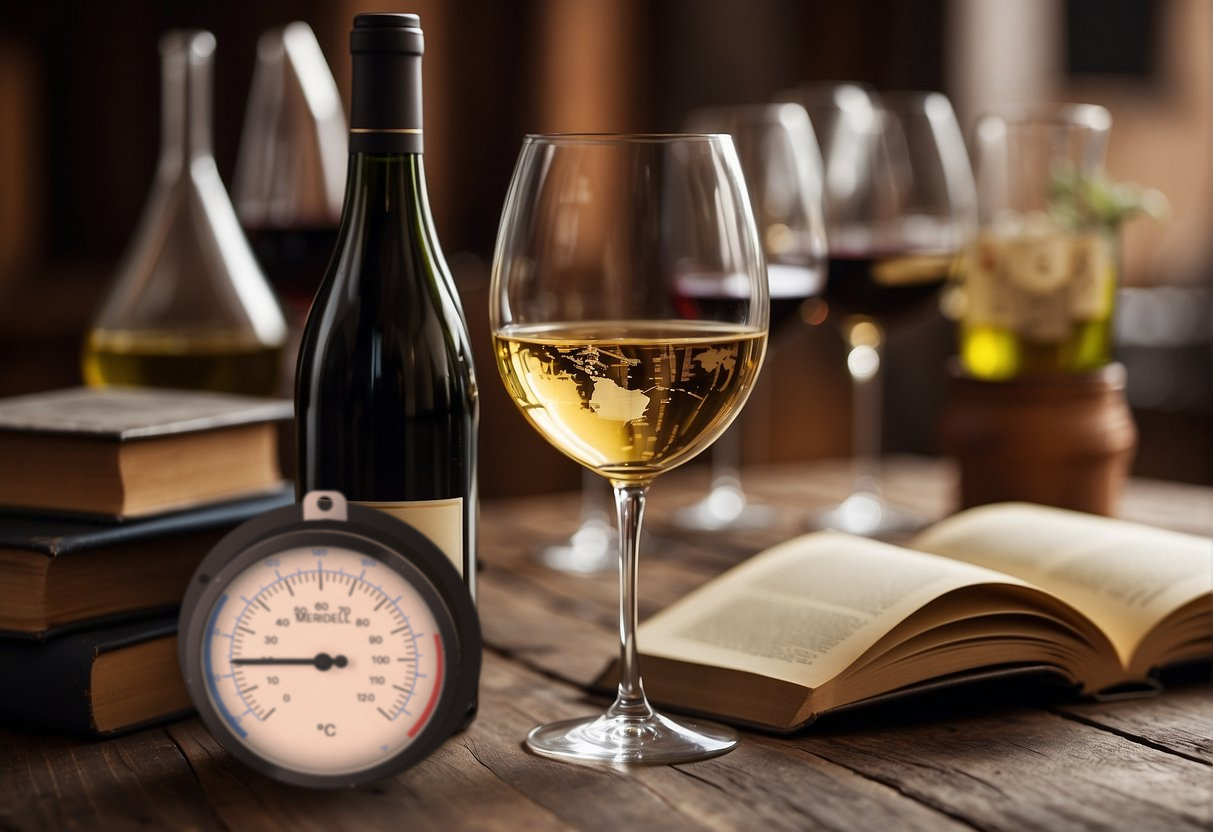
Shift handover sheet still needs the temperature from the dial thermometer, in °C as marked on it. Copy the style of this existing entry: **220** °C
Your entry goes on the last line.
**20** °C
